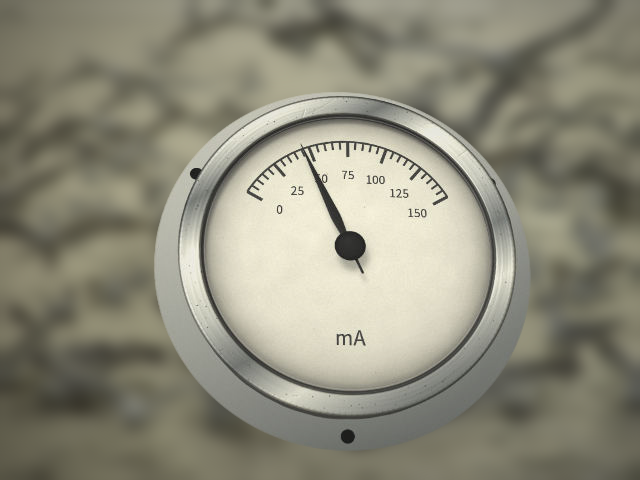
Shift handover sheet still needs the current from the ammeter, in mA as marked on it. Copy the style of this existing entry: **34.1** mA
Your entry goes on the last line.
**45** mA
